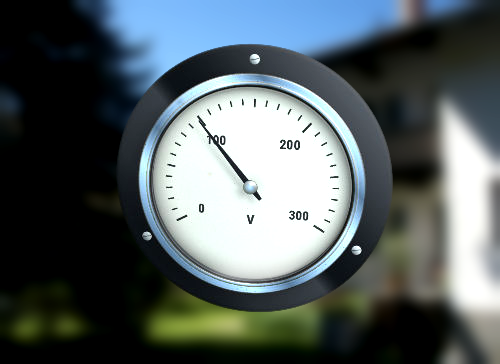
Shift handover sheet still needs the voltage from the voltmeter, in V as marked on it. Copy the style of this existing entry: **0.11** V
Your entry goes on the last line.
**100** V
